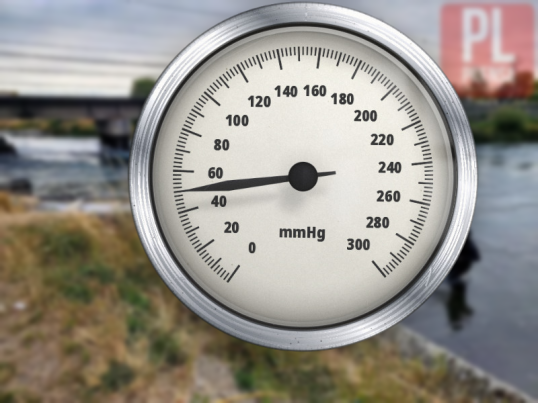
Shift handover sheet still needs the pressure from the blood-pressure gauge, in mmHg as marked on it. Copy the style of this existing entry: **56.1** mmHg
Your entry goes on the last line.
**50** mmHg
